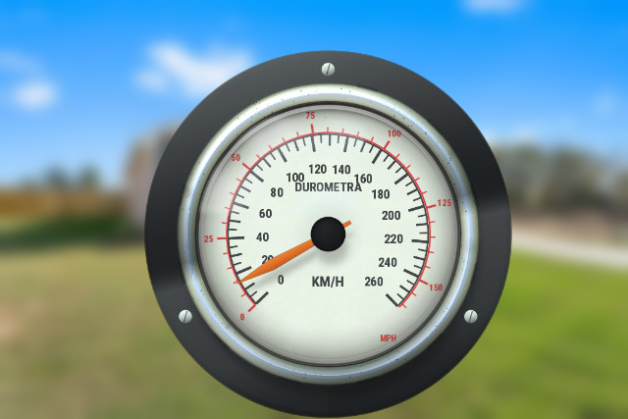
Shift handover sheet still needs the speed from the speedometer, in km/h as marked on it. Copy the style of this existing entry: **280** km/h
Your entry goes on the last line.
**15** km/h
